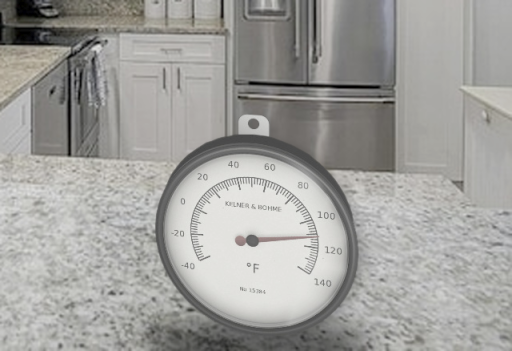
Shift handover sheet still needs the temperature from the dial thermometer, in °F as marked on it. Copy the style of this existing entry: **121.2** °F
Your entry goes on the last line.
**110** °F
